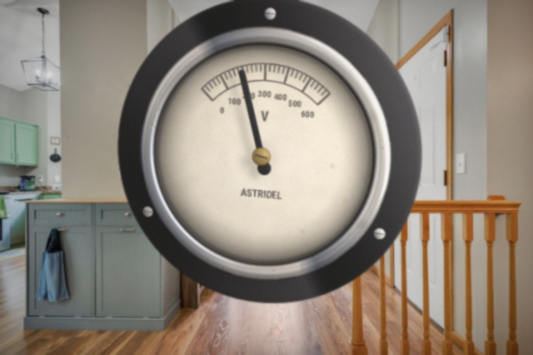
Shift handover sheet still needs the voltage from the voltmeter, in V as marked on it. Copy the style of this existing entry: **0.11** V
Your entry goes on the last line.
**200** V
